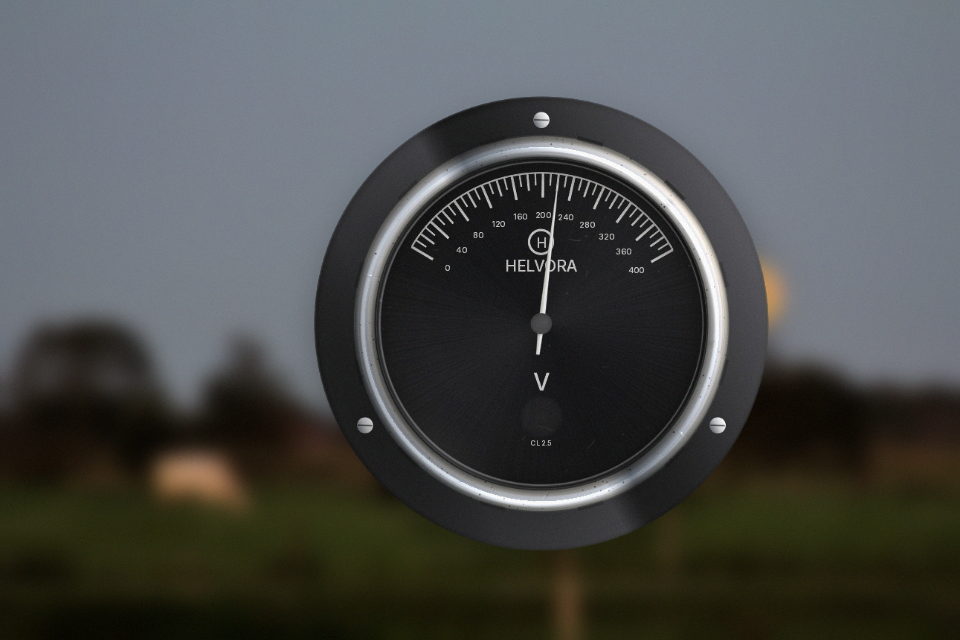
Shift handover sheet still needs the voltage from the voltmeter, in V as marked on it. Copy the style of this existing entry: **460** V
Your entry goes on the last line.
**220** V
